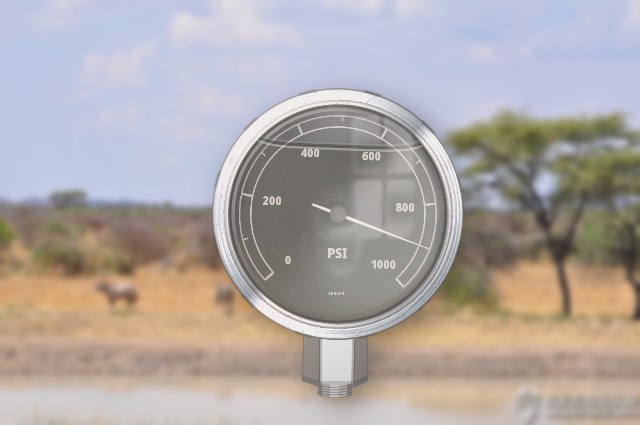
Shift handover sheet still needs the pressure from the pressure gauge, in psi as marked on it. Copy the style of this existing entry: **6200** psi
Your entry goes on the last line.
**900** psi
